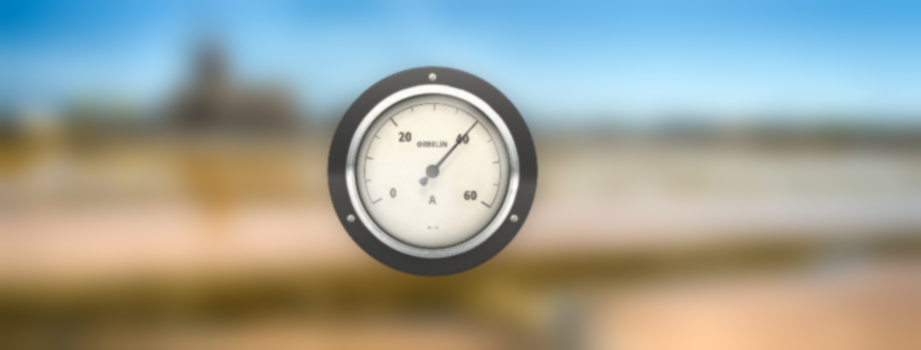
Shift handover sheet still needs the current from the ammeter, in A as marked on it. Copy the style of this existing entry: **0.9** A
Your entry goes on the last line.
**40** A
